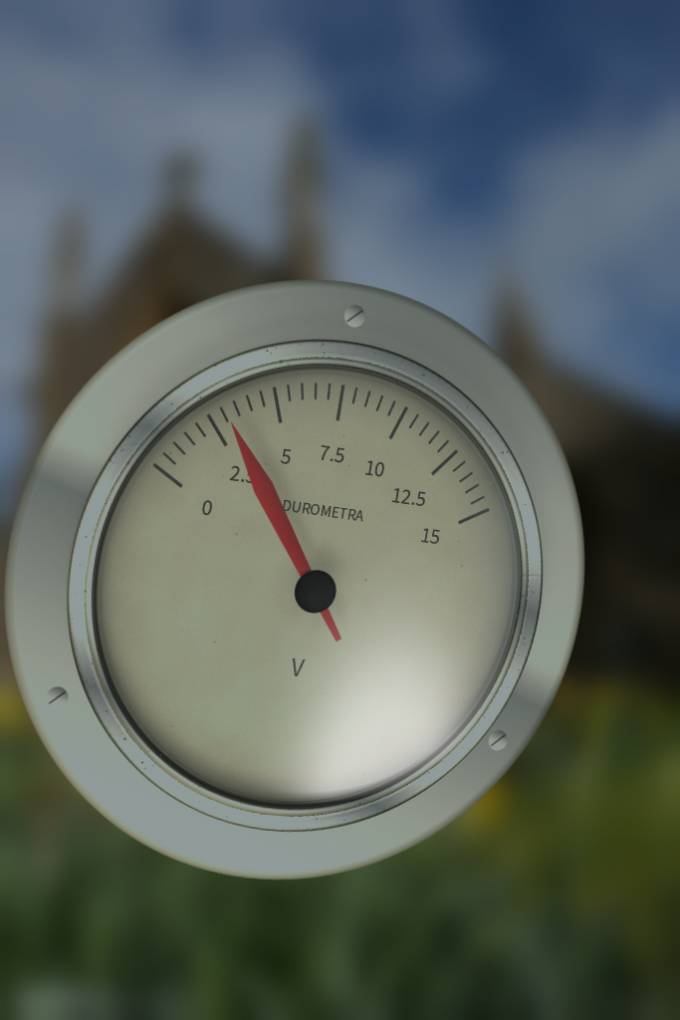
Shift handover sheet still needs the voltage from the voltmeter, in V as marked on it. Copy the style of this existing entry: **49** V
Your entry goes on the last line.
**3** V
